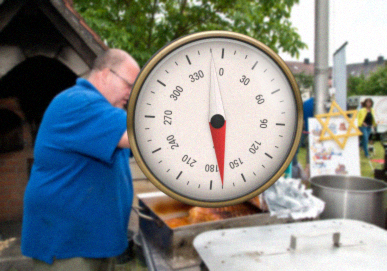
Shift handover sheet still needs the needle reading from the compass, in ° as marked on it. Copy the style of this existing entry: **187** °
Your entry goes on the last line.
**170** °
